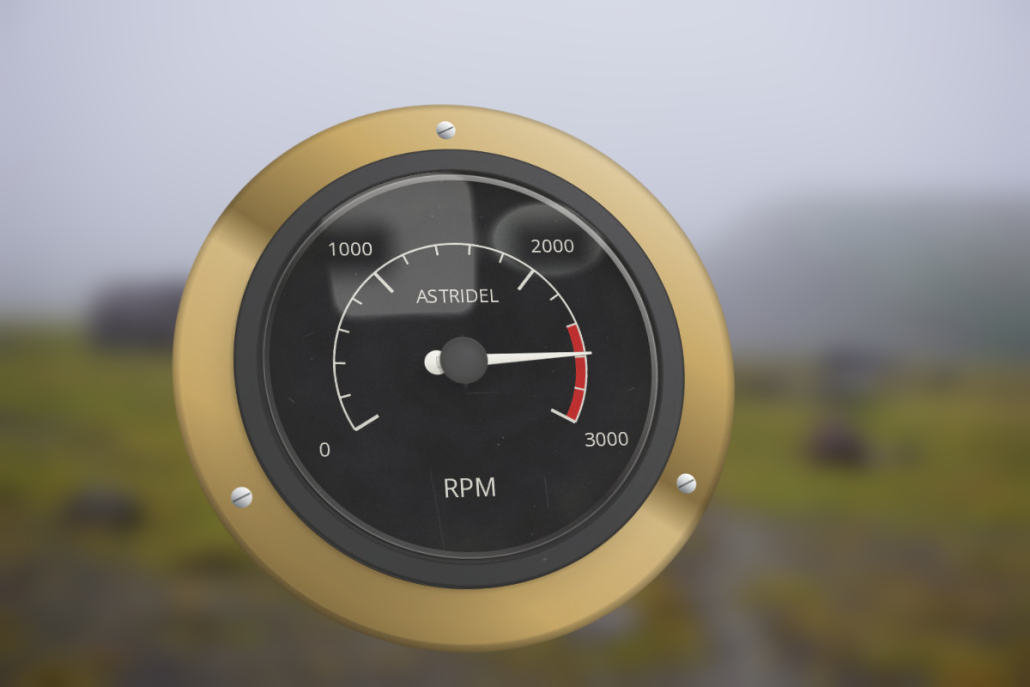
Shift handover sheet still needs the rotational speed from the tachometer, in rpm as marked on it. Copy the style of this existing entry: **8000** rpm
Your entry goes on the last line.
**2600** rpm
